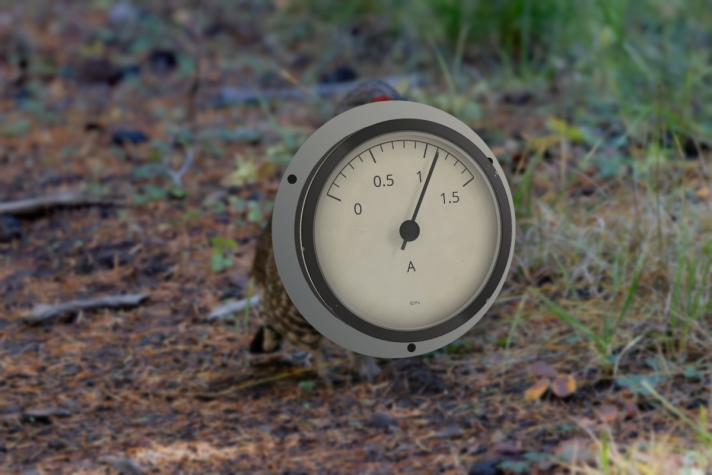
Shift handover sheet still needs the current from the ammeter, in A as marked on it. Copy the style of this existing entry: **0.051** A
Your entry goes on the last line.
**1.1** A
